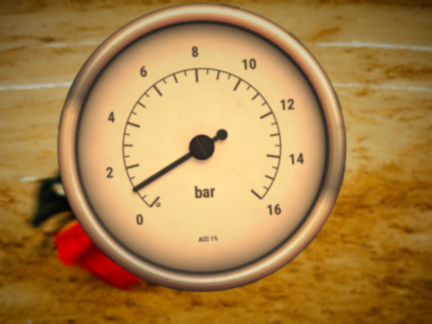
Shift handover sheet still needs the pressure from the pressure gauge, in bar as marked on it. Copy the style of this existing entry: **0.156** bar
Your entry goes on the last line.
**1** bar
